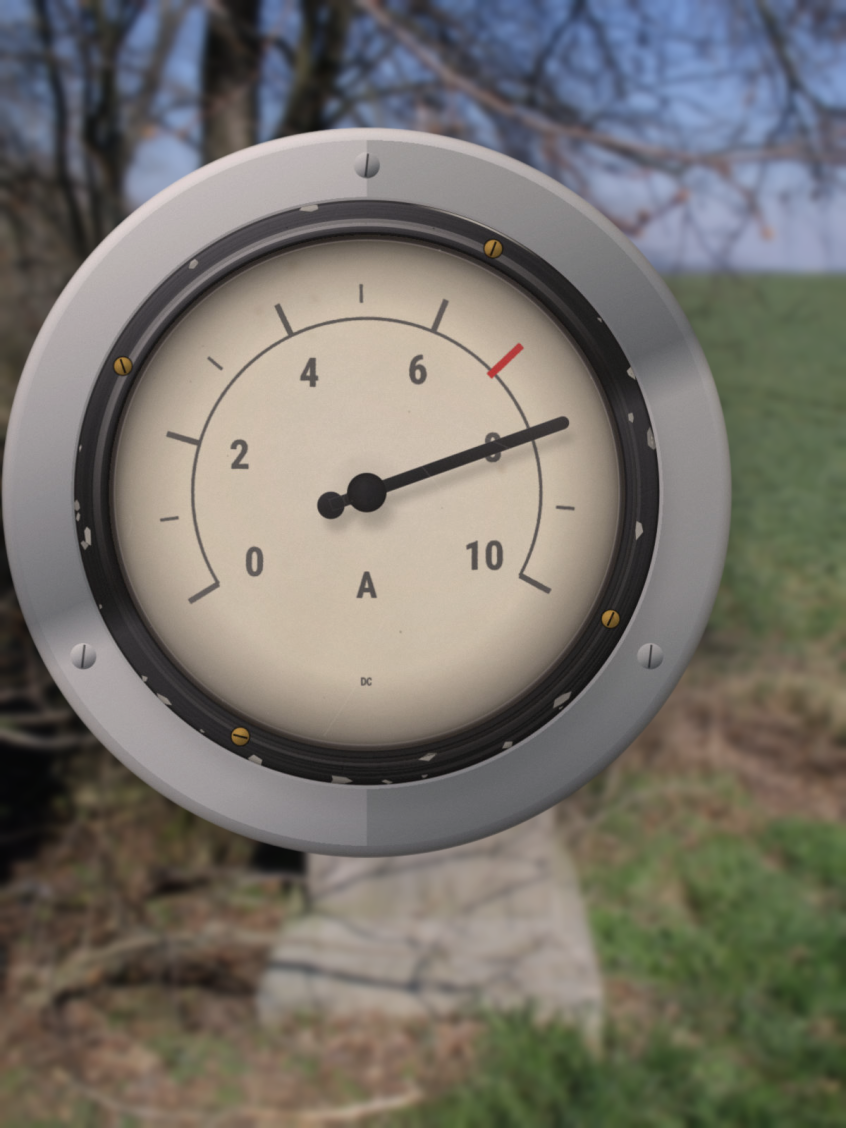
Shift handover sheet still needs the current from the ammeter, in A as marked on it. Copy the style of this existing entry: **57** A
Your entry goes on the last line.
**8** A
